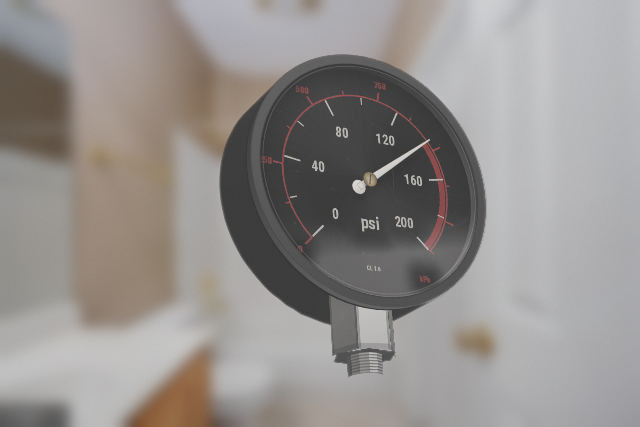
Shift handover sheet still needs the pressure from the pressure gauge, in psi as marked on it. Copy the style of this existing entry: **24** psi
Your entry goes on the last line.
**140** psi
